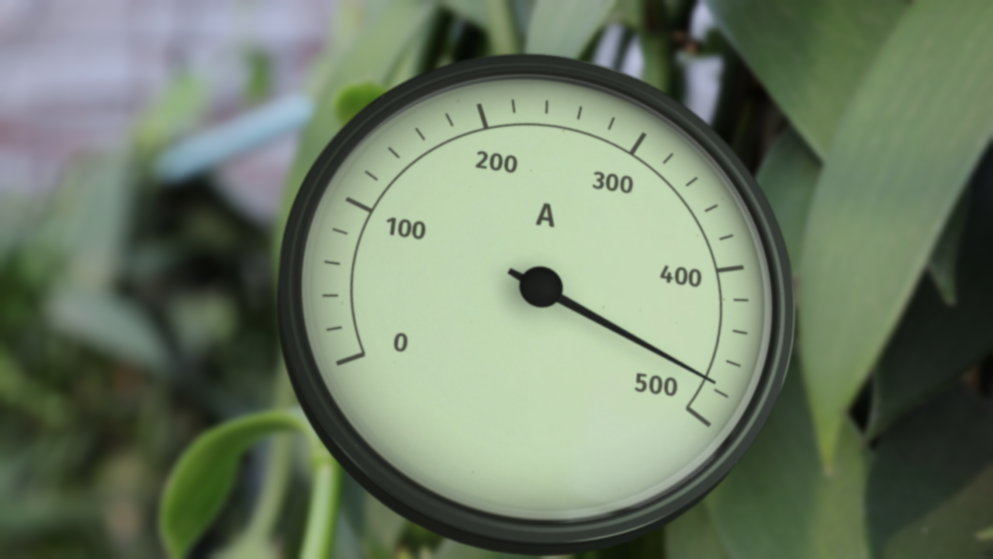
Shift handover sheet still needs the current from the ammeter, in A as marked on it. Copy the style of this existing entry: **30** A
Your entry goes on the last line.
**480** A
